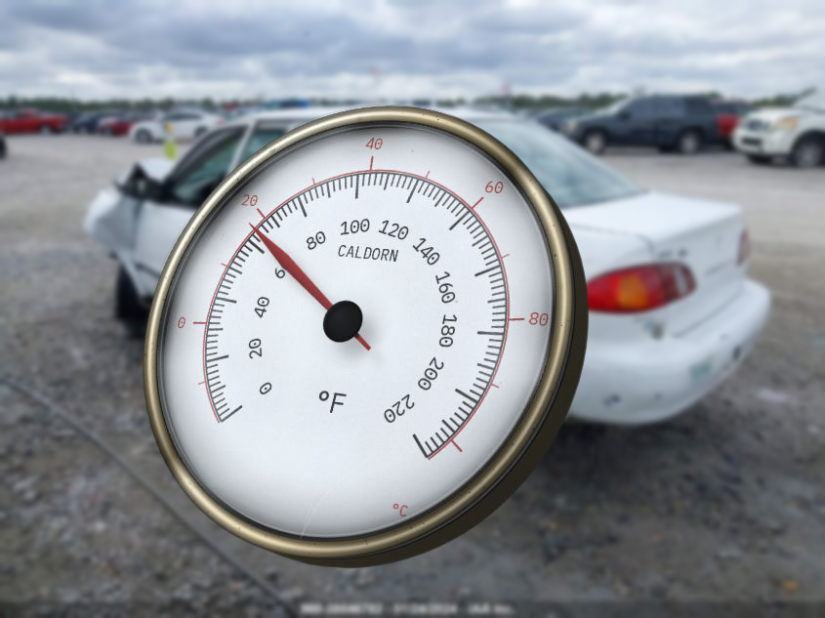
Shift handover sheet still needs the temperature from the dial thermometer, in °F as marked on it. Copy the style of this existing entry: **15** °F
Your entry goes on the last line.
**64** °F
